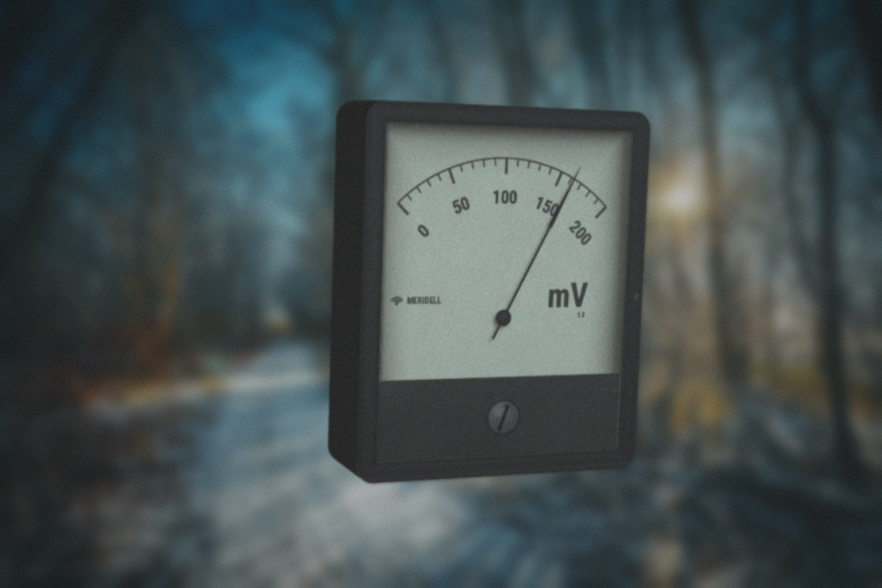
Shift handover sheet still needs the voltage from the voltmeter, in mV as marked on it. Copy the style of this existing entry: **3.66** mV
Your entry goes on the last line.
**160** mV
